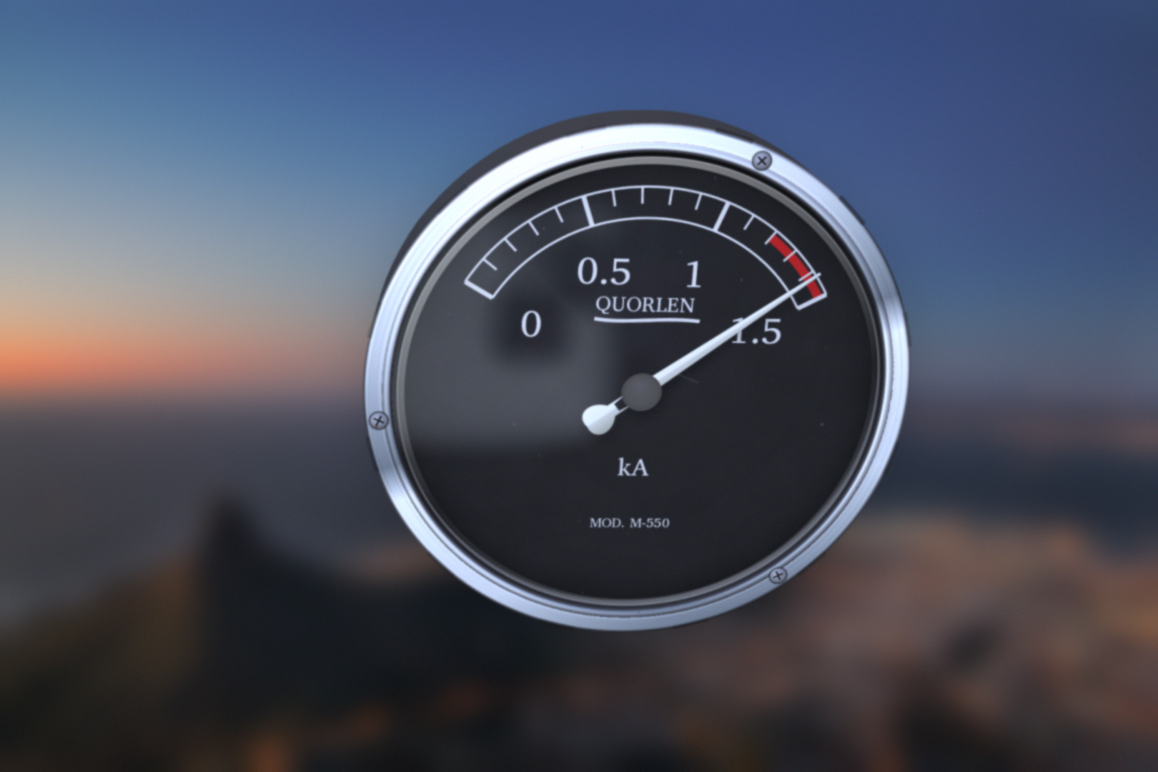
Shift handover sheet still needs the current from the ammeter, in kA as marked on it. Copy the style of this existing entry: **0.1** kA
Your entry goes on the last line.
**1.4** kA
